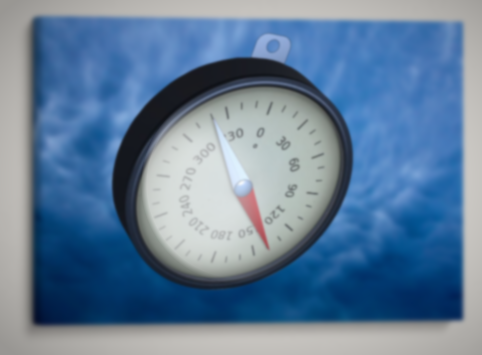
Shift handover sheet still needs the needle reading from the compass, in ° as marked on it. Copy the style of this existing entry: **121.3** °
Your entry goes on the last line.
**140** °
